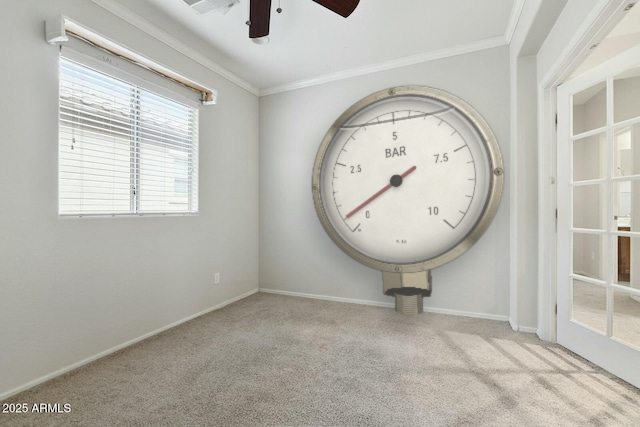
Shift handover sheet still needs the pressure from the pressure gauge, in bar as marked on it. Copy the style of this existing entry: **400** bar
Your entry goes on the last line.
**0.5** bar
